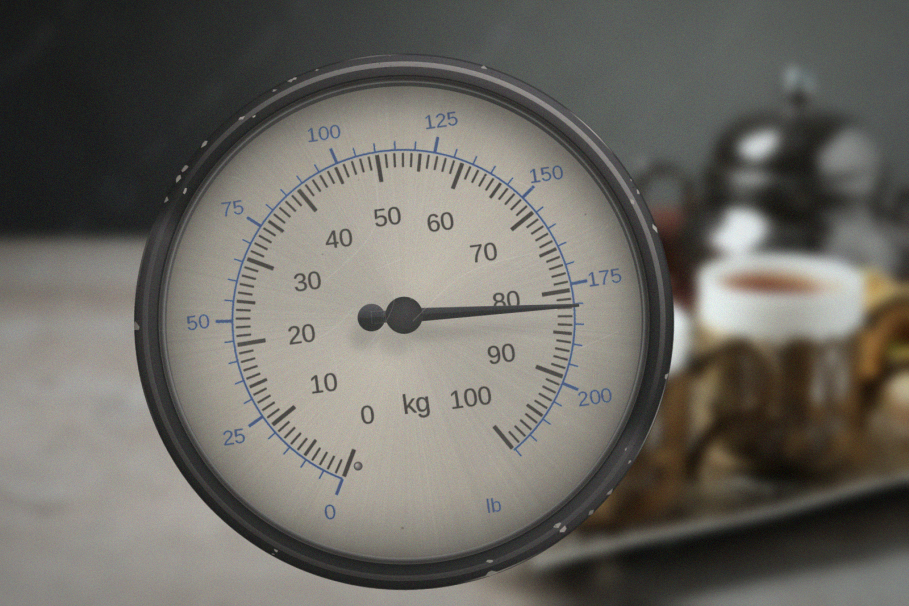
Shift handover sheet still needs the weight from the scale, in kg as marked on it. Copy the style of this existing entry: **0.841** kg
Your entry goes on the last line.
**82** kg
